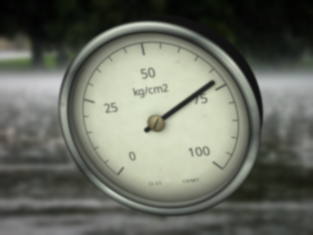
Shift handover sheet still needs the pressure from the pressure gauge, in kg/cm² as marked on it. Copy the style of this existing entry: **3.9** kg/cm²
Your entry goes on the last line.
**72.5** kg/cm²
